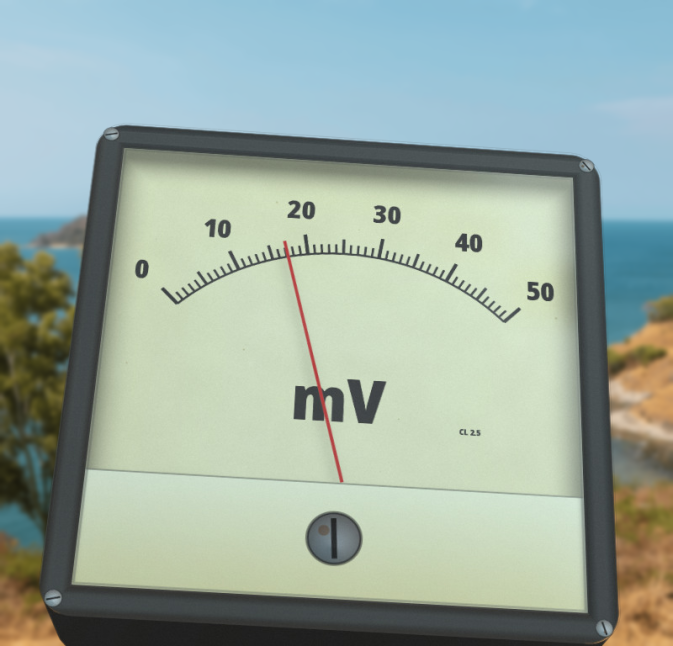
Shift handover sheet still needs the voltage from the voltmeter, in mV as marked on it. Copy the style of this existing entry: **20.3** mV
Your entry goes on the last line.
**17** mV
